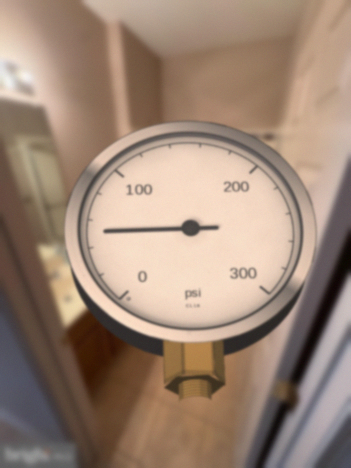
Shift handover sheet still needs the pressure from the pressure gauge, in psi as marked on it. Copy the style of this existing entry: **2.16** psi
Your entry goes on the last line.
**50** psi
